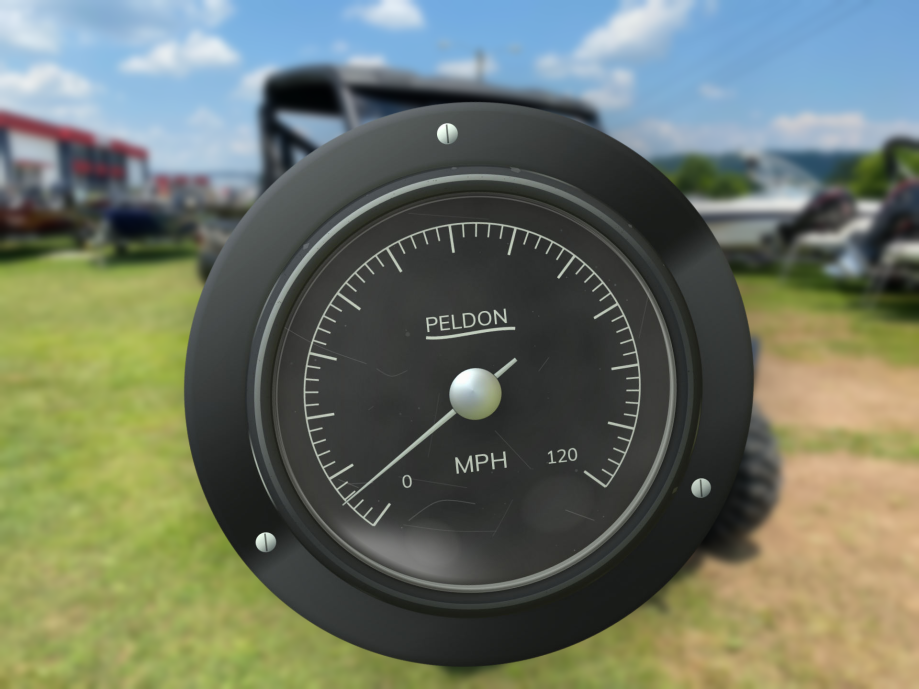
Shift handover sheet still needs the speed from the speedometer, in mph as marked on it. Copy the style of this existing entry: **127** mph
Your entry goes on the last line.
**6** mph
